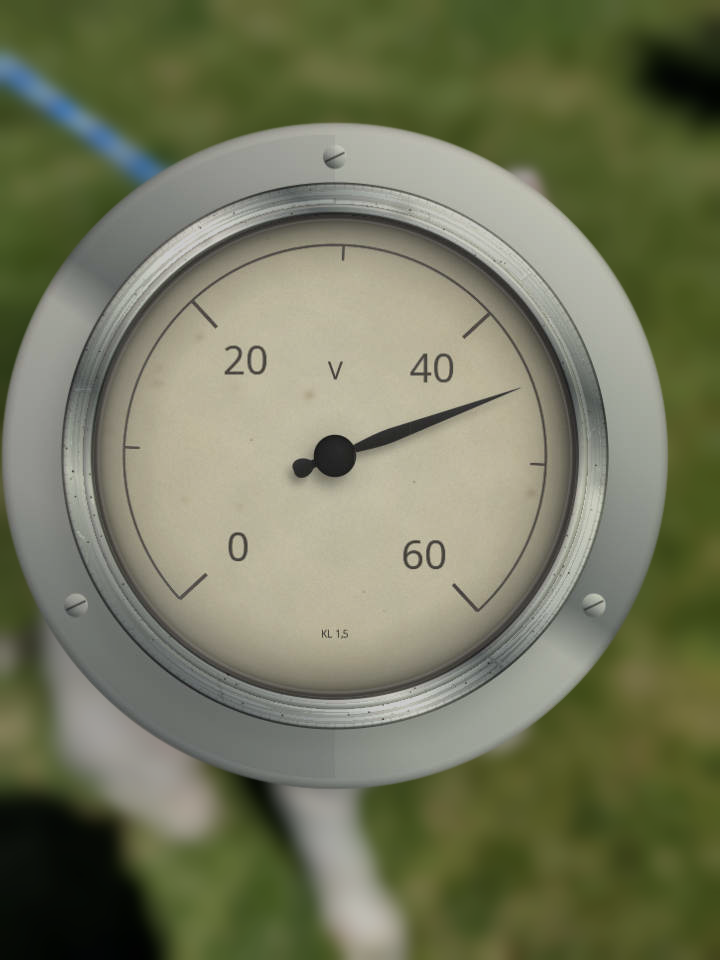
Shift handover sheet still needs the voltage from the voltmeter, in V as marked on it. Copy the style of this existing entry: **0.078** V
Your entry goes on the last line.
**45** V
